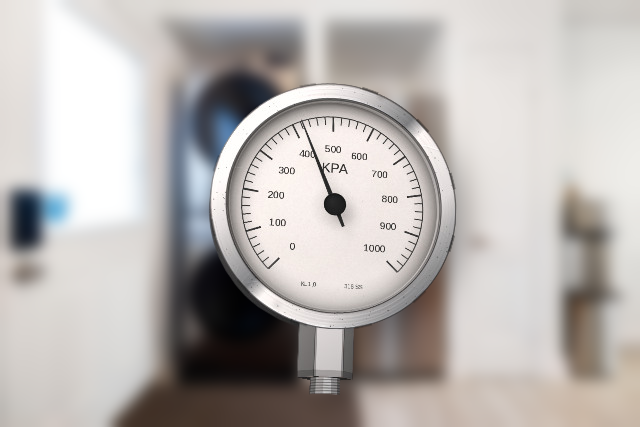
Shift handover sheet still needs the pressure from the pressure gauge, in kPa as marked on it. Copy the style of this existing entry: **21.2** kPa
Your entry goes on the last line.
**420** kPa
